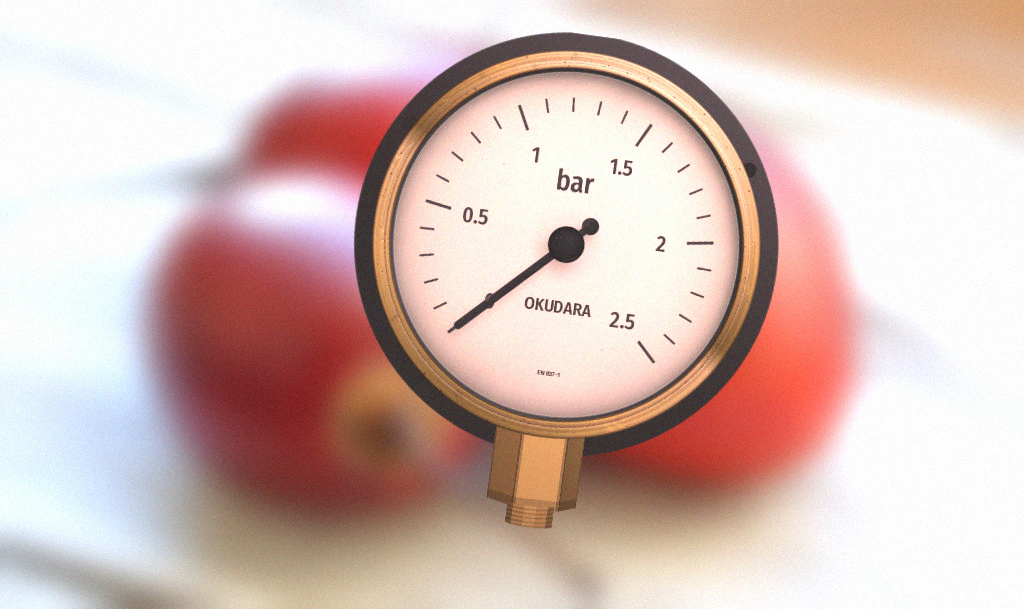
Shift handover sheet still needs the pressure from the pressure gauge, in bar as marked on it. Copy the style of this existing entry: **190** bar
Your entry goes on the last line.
**0** bar
